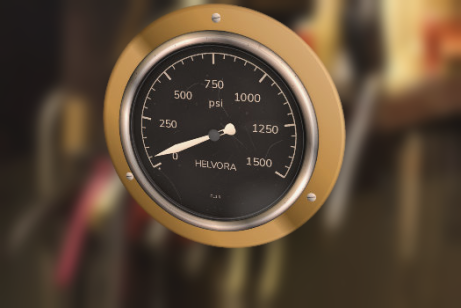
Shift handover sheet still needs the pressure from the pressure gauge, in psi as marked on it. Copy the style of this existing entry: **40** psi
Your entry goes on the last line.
**50** psi
